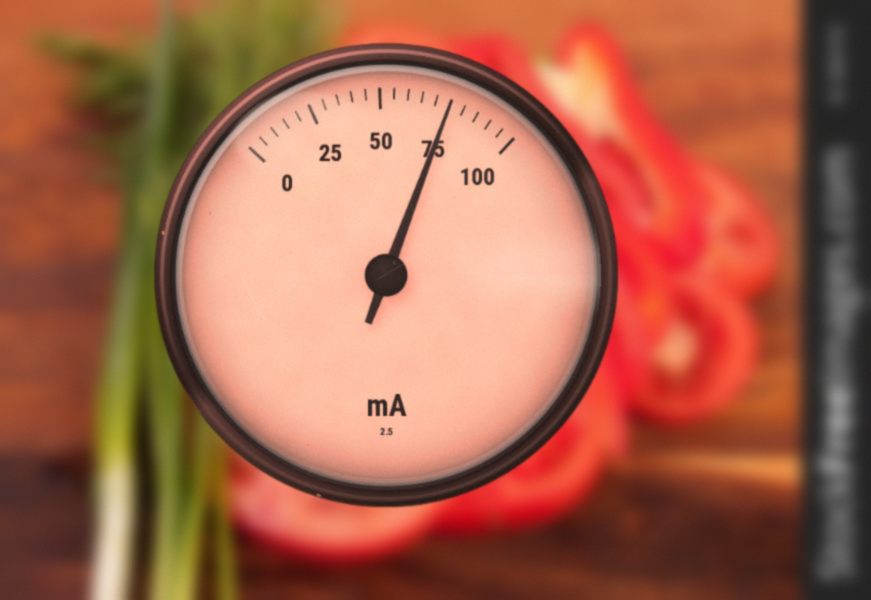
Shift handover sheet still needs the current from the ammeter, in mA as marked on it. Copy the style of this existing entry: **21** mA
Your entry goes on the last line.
**75** mA
